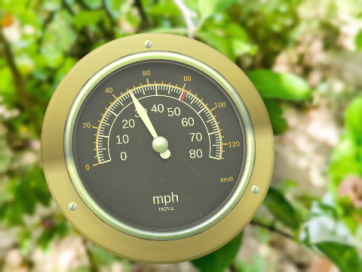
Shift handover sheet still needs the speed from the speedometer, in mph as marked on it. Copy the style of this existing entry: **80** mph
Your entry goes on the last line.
**30** mph
